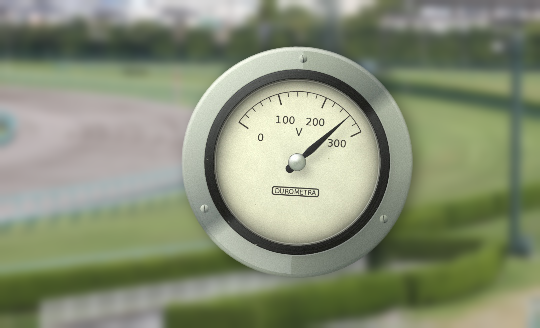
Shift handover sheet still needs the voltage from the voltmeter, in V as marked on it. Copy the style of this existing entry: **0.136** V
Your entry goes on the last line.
**260** V
